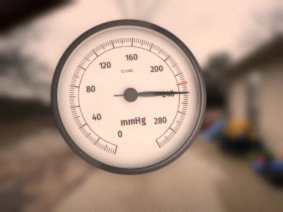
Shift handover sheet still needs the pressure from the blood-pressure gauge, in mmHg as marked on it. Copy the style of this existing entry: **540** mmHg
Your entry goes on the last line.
**240** mmHg
